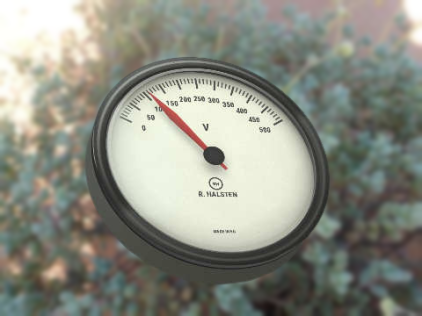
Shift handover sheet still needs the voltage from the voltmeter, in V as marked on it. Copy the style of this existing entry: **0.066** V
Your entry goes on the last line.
**100** V
